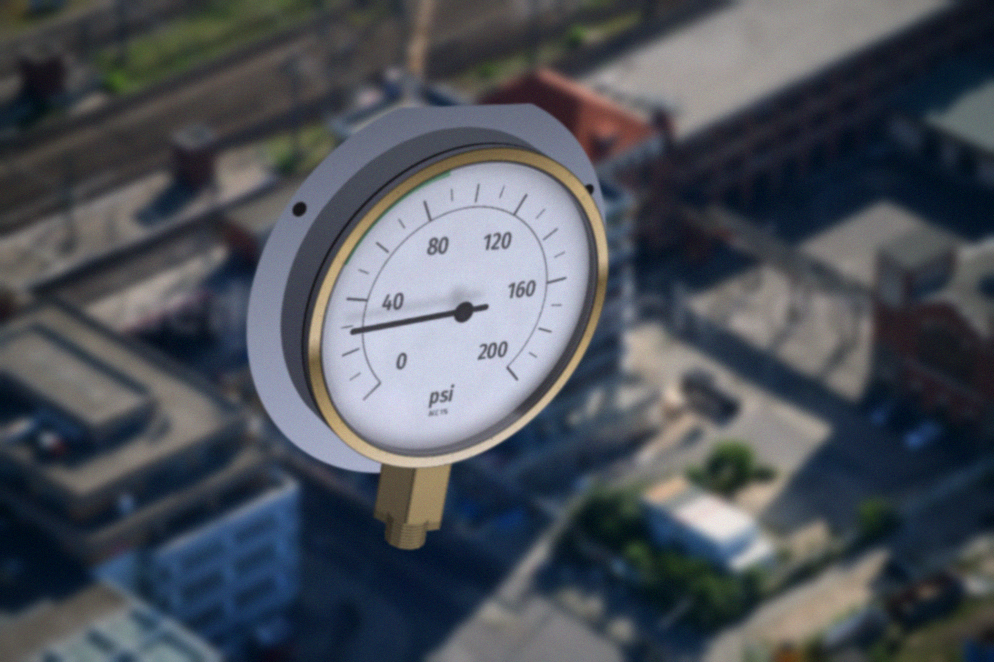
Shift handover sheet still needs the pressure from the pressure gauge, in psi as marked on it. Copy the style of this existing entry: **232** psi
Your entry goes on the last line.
**30** psi
